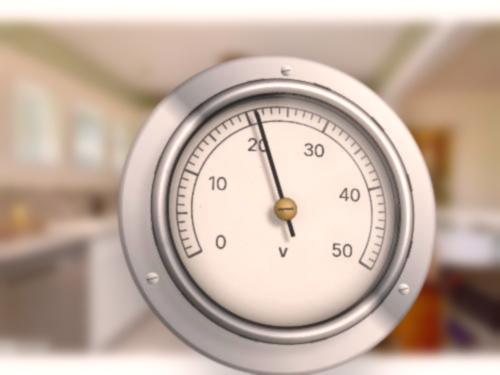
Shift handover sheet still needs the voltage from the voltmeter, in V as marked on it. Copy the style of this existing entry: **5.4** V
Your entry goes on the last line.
**21** V
